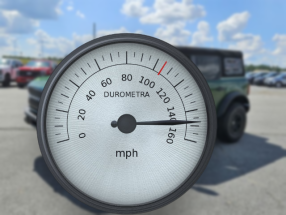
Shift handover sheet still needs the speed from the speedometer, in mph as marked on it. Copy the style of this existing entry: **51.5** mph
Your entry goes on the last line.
**147.5** mph
